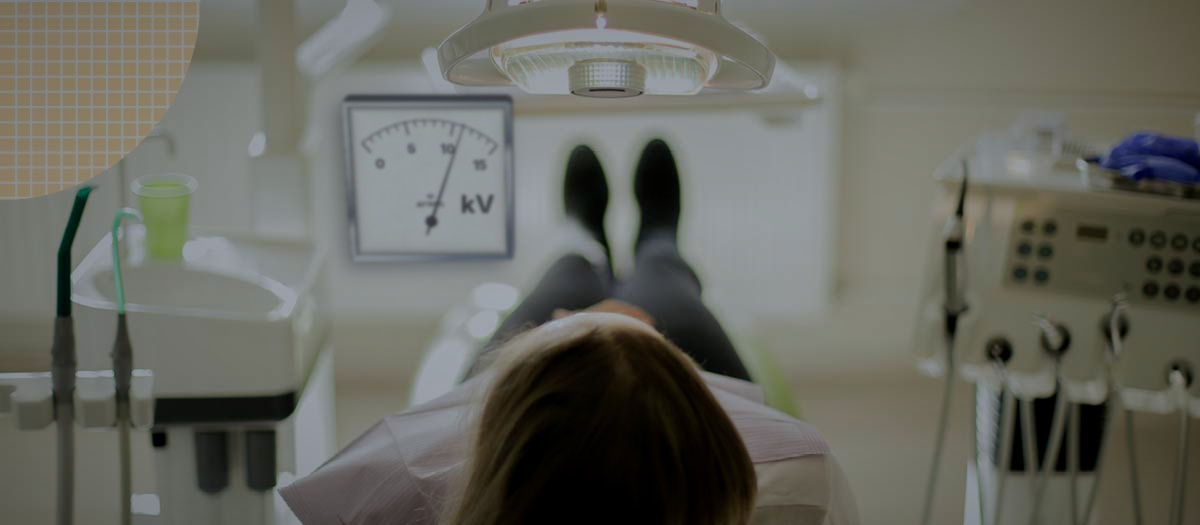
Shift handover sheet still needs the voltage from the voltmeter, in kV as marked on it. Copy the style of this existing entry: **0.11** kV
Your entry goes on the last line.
**11** kV
